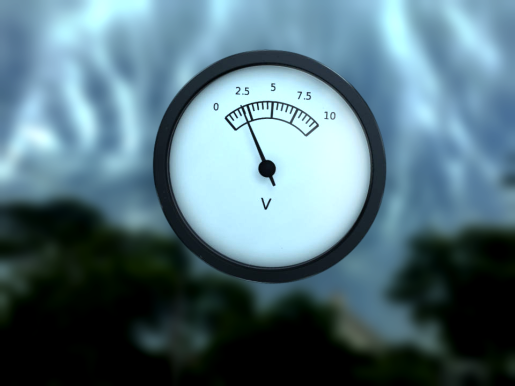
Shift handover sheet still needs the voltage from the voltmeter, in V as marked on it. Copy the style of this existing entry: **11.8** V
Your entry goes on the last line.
**2** V
